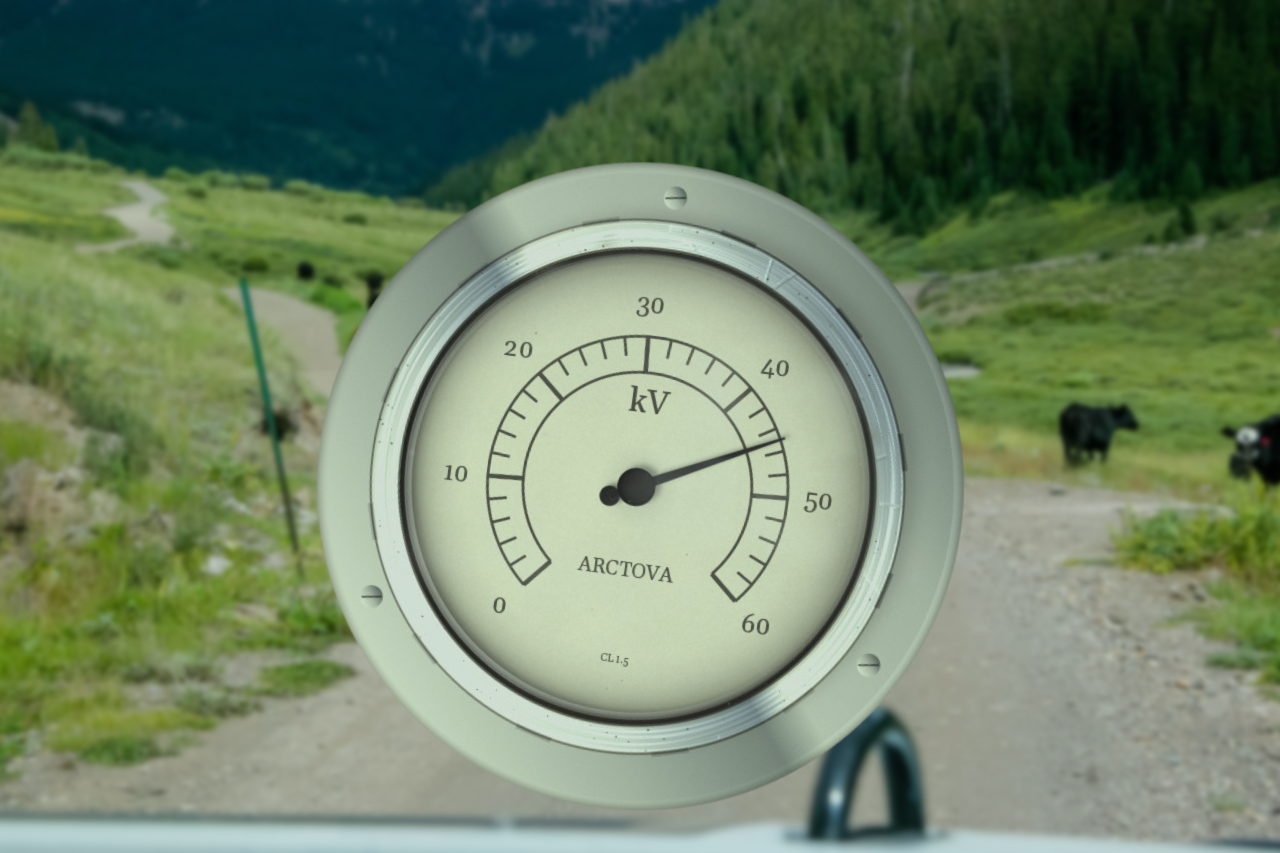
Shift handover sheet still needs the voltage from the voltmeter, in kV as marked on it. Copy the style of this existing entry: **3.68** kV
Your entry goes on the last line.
**45** kV
